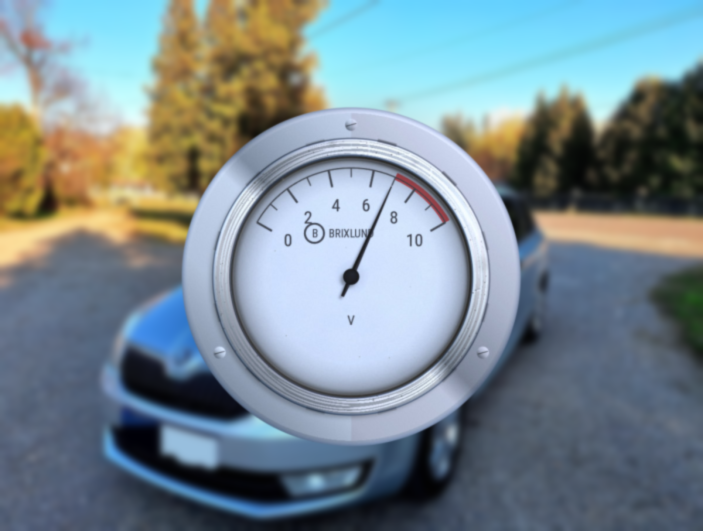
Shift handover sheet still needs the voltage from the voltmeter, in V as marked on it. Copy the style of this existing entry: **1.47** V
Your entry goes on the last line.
**7** V
